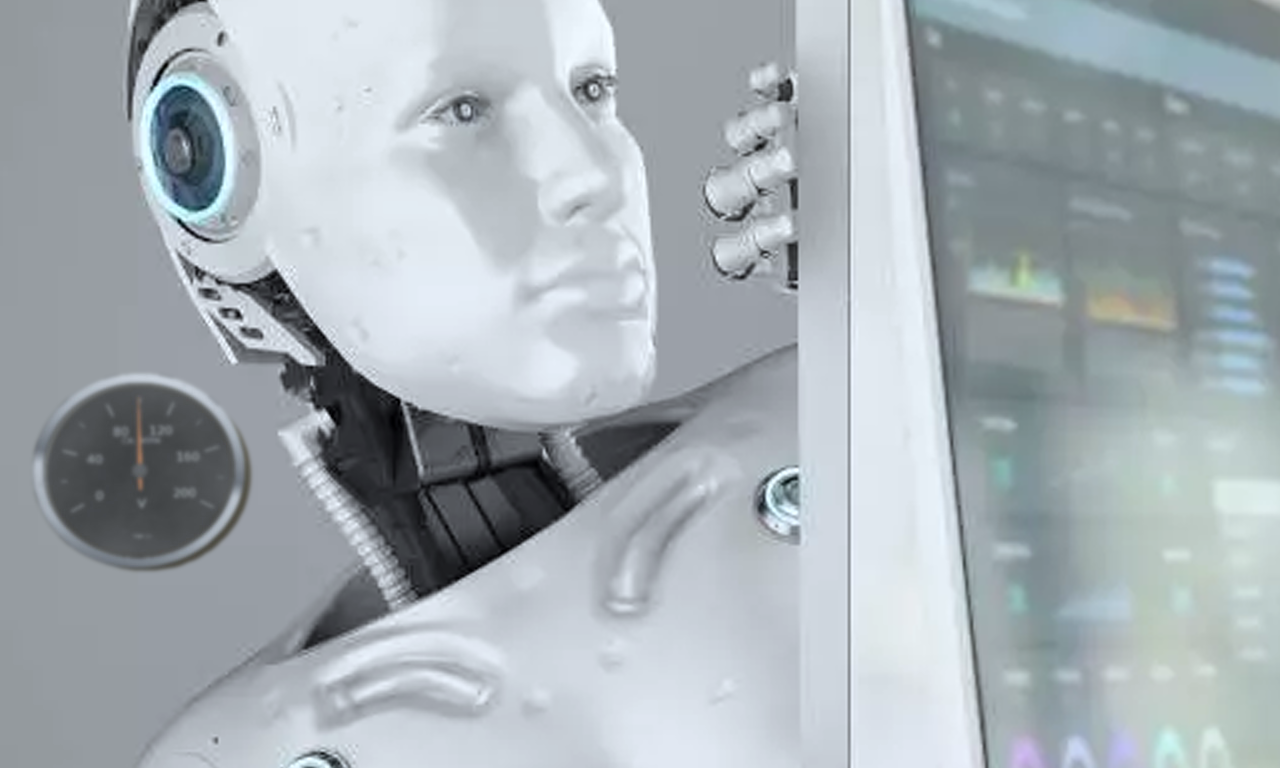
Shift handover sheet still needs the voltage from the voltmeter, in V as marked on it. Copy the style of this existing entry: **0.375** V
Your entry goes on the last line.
**100** V
